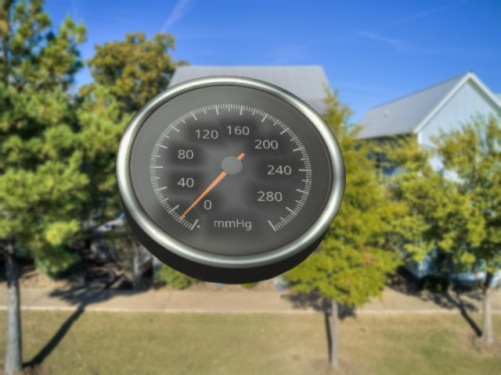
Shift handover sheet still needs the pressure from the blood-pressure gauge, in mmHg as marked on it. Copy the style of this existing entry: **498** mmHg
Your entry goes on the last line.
**10** mmHg
